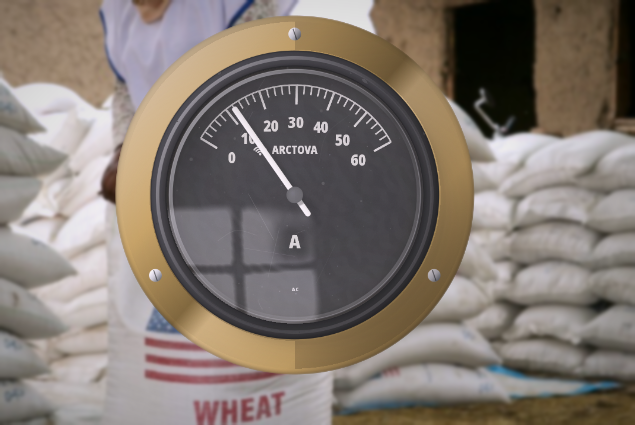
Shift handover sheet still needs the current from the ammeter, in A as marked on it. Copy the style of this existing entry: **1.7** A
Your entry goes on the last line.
**12** A
